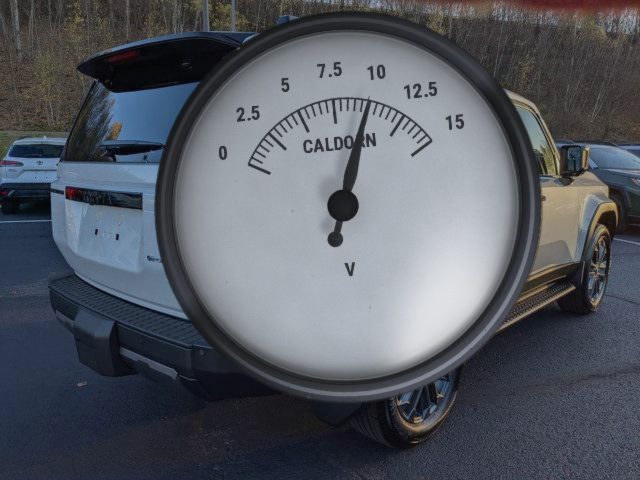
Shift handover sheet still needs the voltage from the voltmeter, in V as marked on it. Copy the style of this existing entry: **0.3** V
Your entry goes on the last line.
**10** V
